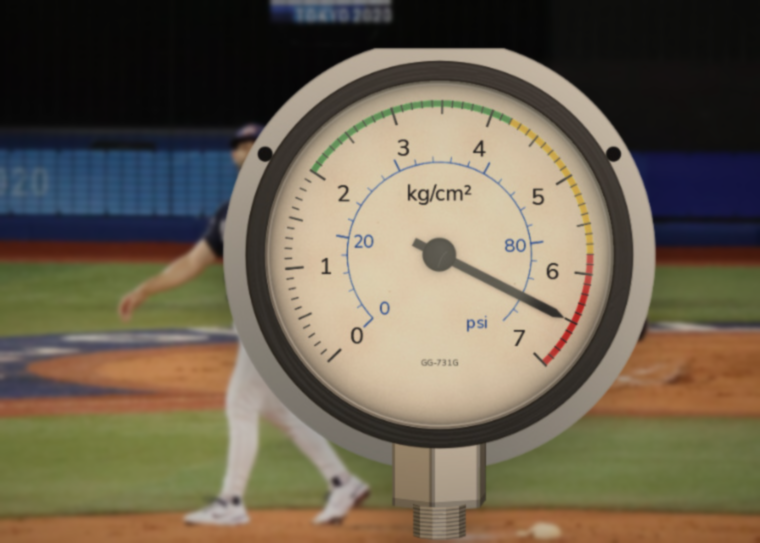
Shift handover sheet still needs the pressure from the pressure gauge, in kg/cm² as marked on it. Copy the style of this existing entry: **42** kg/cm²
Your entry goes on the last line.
**6.5** kg/cm²
